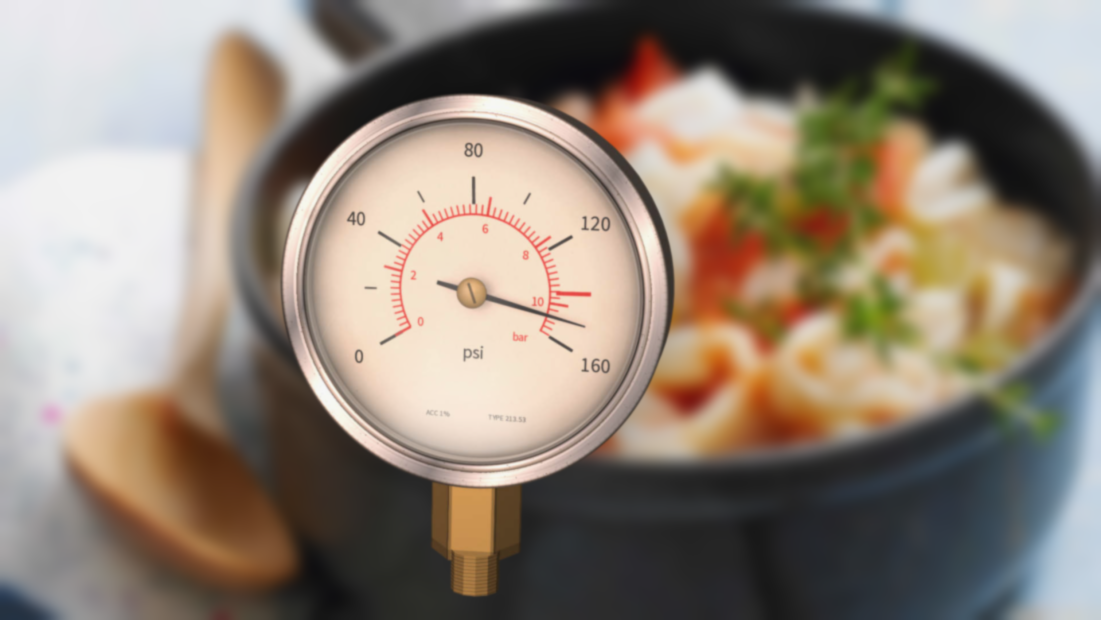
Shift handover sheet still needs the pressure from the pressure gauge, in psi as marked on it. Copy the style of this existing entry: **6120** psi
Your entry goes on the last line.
**150** psi
